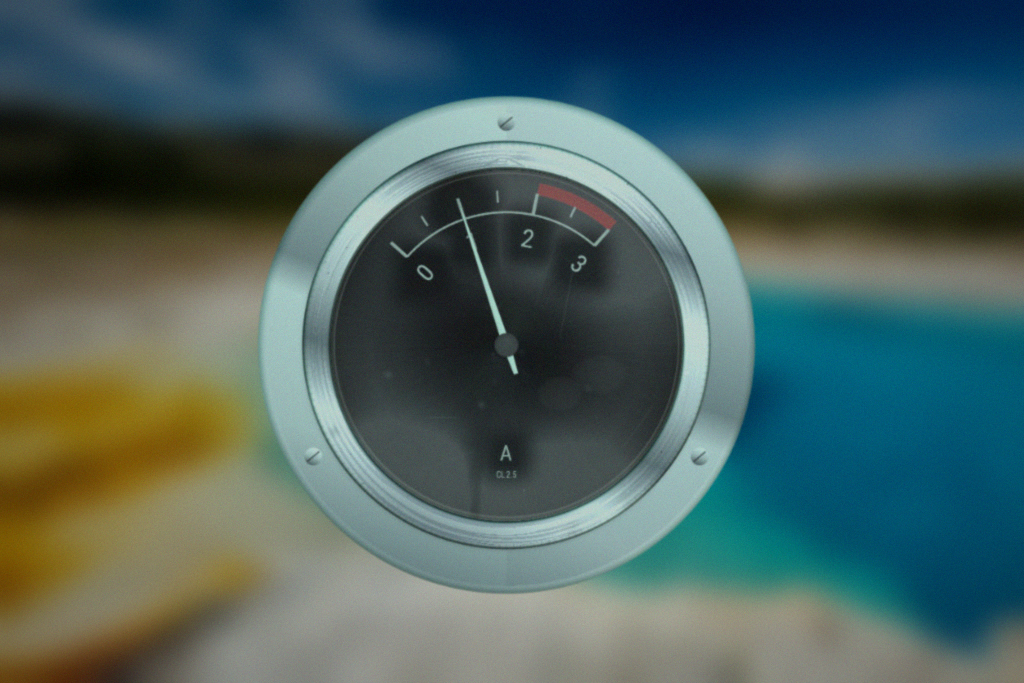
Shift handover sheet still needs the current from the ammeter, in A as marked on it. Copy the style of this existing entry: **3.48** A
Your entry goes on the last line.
**1** A
